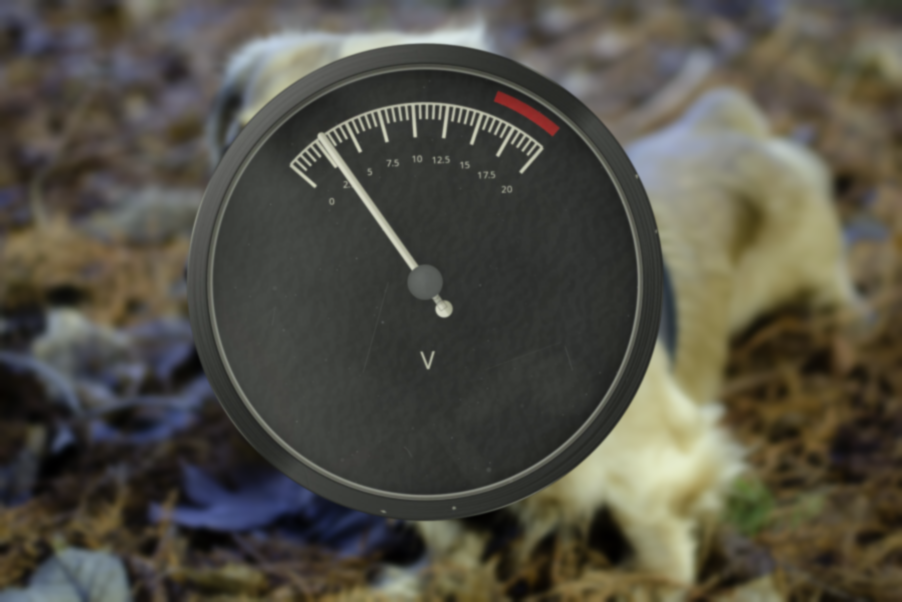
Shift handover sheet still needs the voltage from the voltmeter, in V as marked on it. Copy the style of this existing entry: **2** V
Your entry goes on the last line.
**3** V
